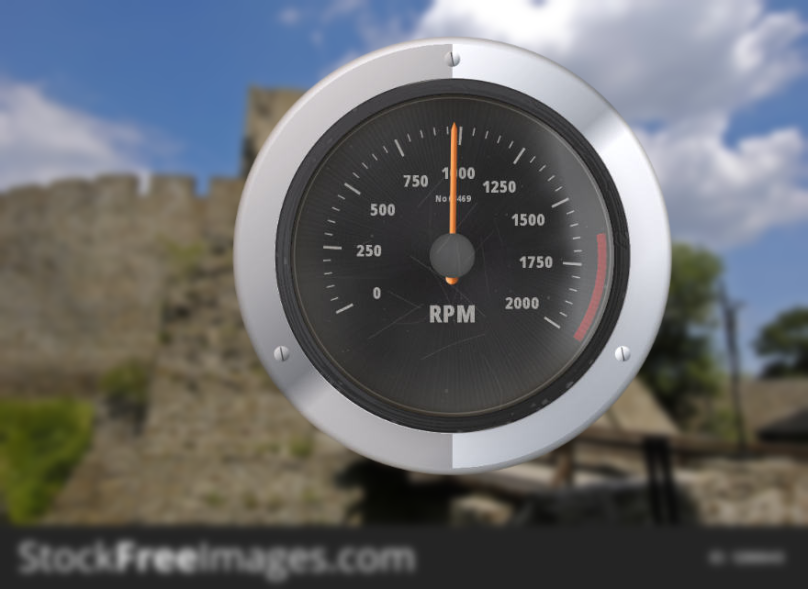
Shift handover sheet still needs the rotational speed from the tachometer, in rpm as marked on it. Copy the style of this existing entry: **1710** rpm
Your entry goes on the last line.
**975** rpm
